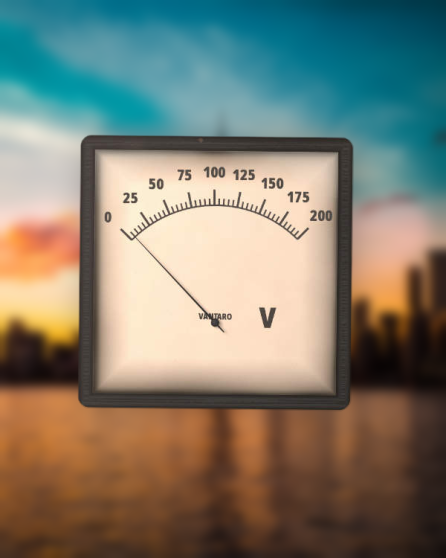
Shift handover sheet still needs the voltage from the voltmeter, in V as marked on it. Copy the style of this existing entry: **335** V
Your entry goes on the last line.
**5** V
